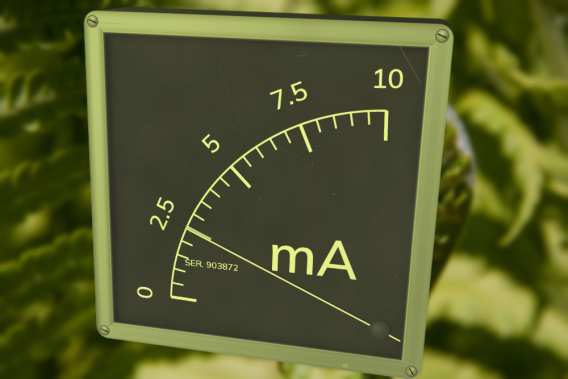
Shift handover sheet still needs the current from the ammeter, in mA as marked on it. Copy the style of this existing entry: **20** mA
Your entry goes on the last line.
**2.5** mA
